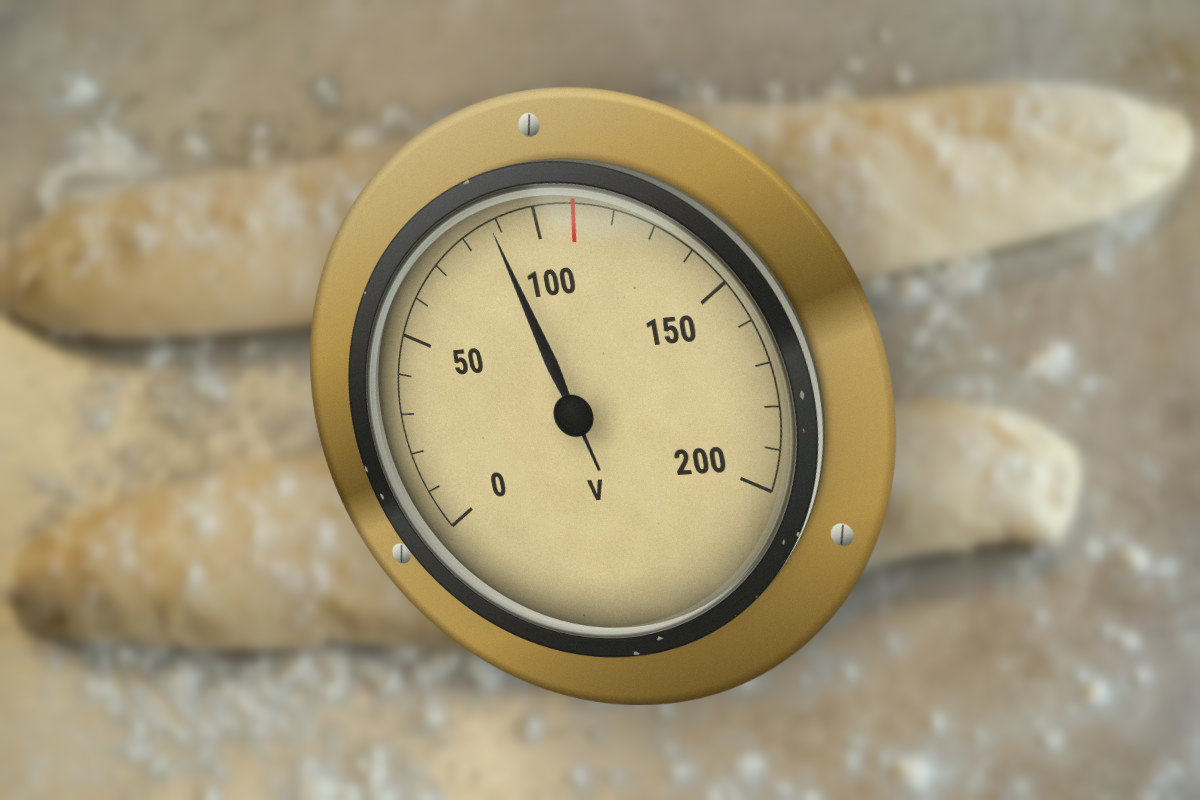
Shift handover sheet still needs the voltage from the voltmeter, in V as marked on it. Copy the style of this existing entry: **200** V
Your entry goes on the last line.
**90** V
